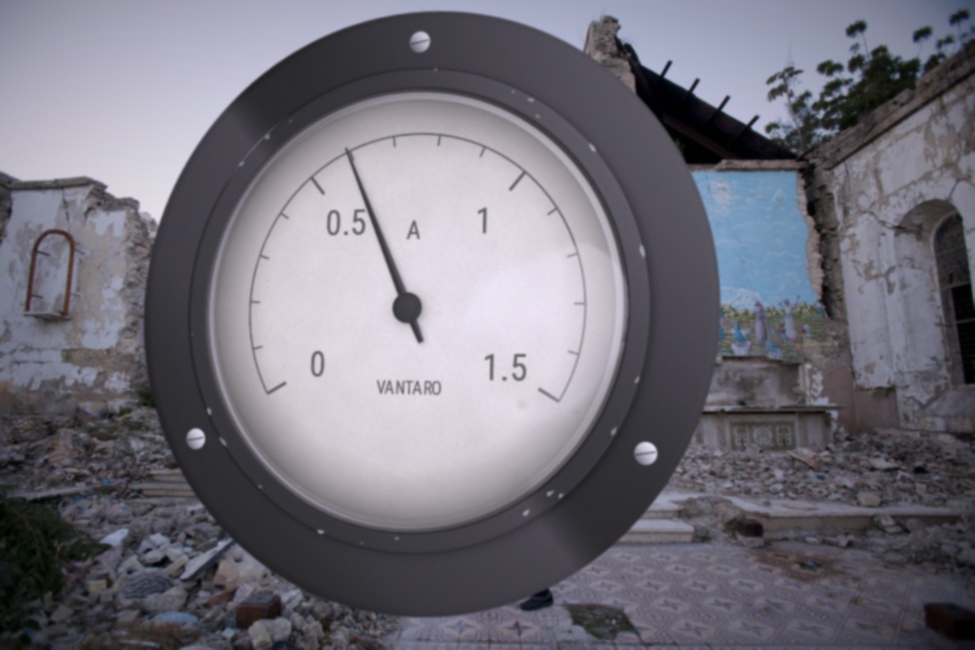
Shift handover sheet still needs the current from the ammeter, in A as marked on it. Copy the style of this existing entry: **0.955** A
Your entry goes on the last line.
**0.6** A
